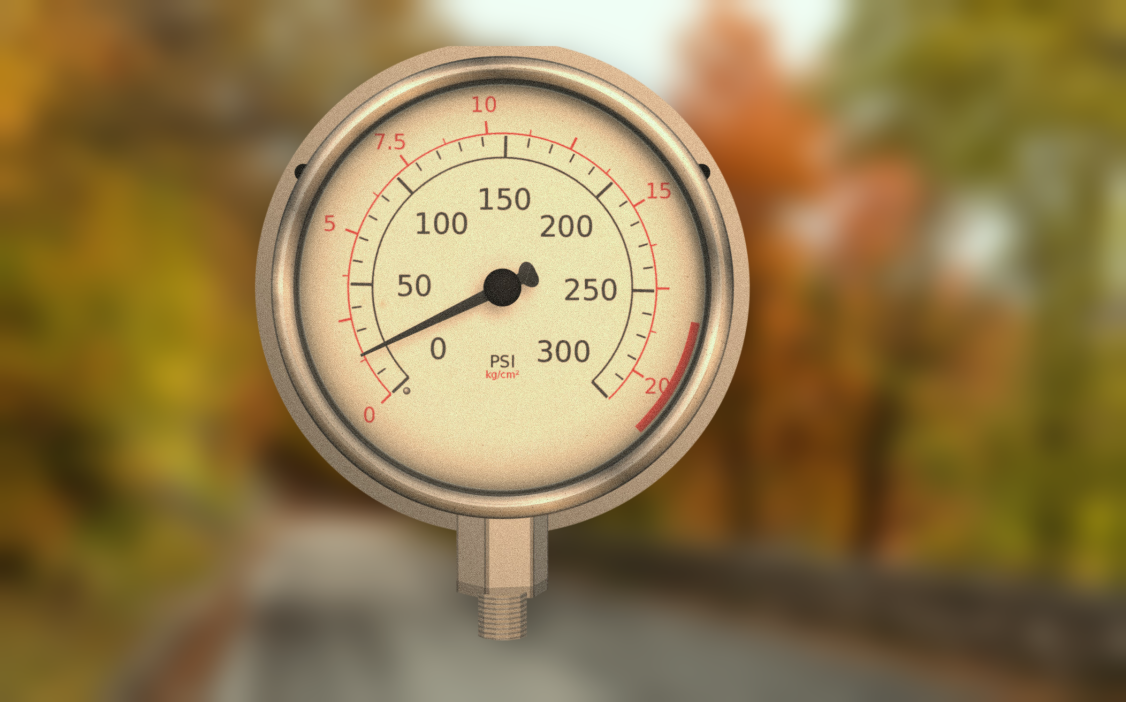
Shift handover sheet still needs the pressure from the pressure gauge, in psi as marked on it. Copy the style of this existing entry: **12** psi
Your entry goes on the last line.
**20** psi
